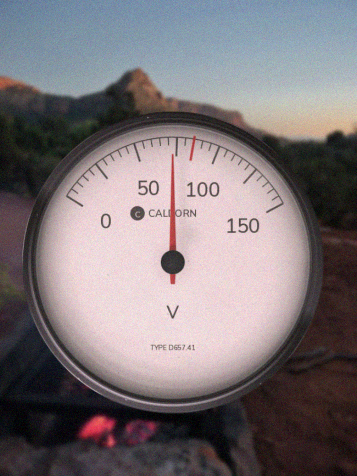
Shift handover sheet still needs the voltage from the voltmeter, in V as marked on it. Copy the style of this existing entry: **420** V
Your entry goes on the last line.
**72.5** V
